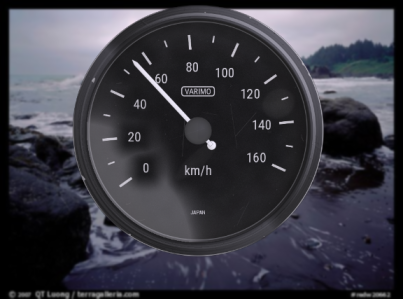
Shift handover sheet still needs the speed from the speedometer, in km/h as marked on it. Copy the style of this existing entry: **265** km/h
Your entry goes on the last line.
**55** km/h
